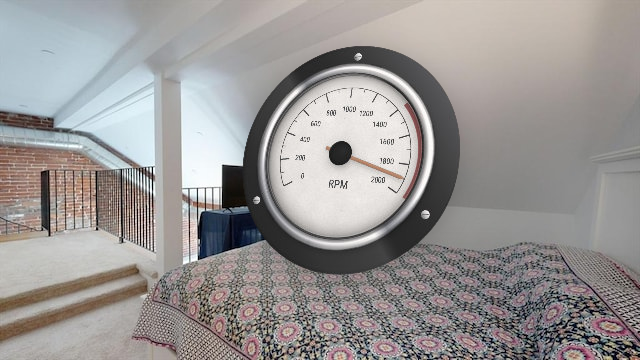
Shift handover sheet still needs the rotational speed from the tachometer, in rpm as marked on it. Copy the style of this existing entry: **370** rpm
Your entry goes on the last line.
**1900** rpm
